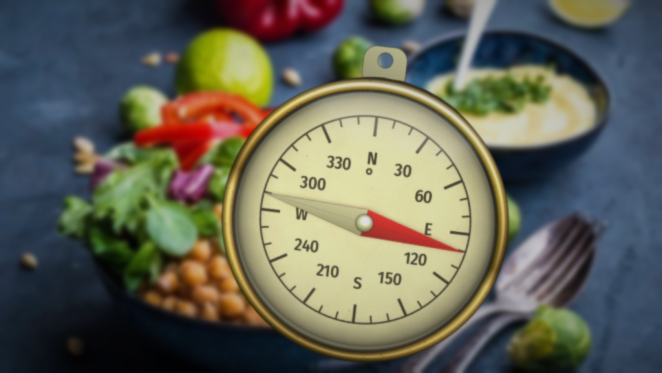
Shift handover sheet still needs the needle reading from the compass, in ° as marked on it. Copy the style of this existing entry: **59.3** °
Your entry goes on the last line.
**100** °
